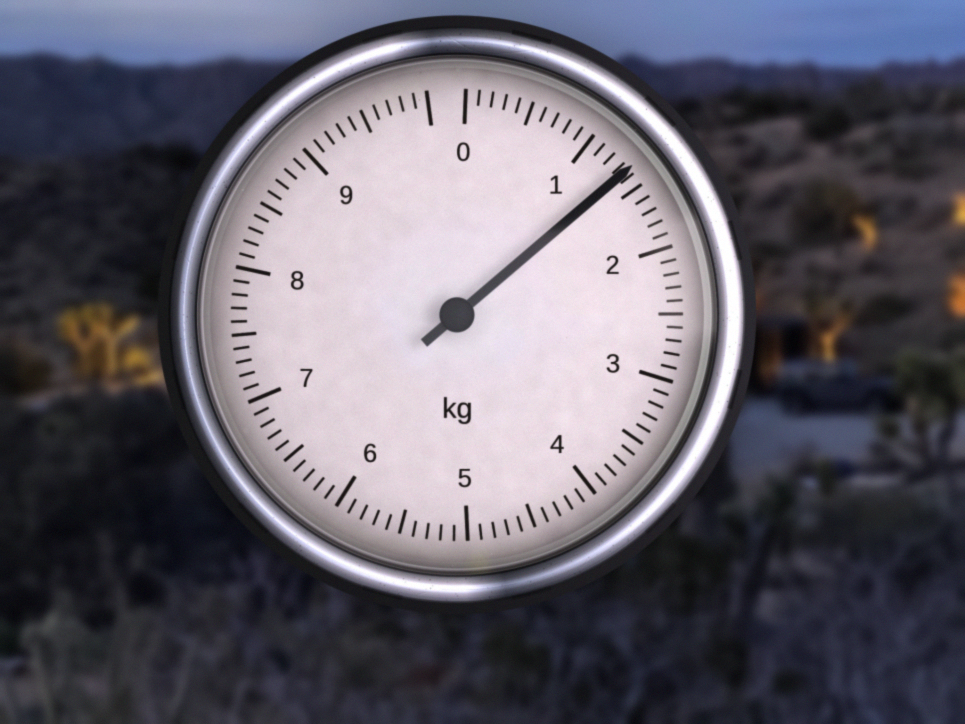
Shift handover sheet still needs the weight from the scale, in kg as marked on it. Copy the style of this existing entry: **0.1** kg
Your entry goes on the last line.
**1.35** kg
